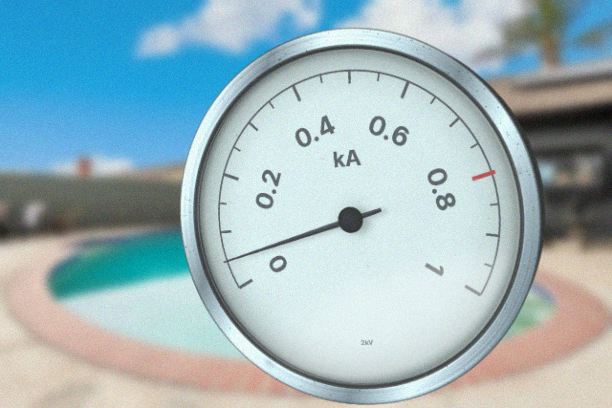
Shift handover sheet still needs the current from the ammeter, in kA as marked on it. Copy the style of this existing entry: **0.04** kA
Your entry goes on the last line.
**0.05** kA
